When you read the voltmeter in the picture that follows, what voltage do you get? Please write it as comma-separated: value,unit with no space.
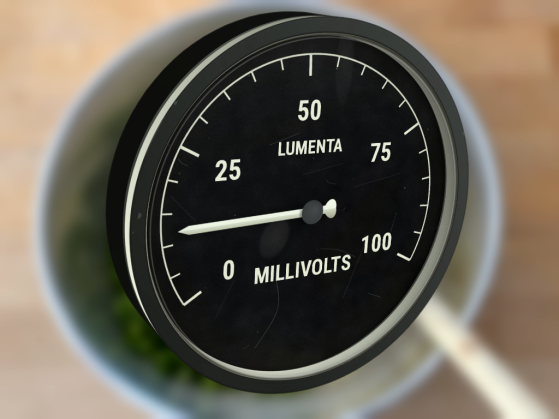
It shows 12.5,mV
